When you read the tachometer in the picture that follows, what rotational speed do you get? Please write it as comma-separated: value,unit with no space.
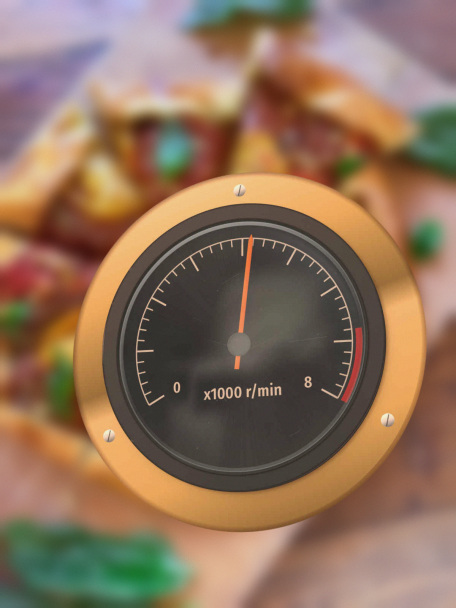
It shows 4200,rpm
